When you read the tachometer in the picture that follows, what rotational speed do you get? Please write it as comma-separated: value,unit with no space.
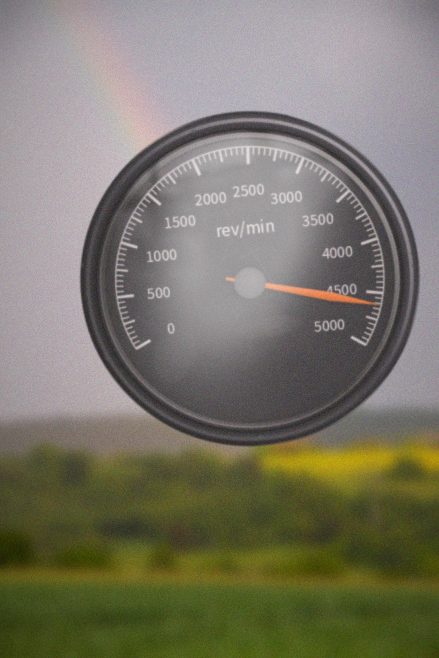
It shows 4600,rpm
